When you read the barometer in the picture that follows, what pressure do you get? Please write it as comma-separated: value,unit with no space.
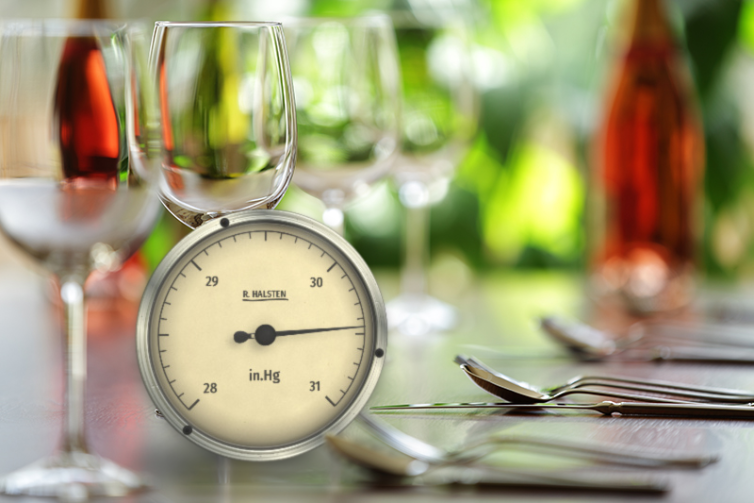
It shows 30.45,inHg
